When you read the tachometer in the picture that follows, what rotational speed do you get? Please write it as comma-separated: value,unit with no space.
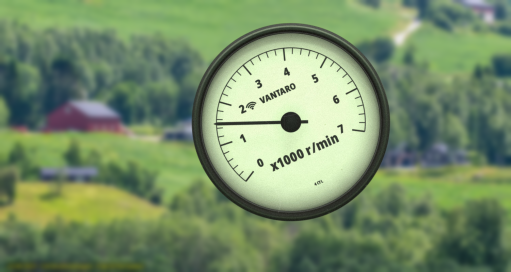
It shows 1500,rpm
